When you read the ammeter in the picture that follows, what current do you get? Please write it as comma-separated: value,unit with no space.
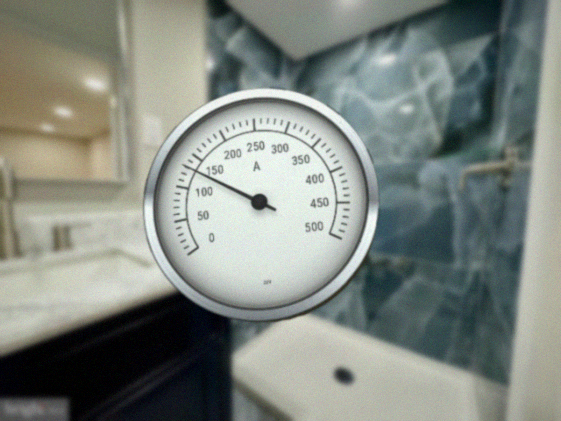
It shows 130,A
